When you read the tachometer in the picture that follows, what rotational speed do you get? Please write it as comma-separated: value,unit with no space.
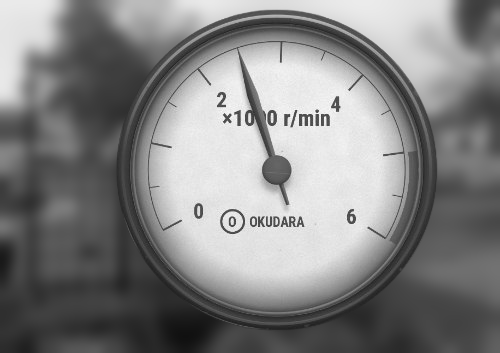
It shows 2500,rpm
